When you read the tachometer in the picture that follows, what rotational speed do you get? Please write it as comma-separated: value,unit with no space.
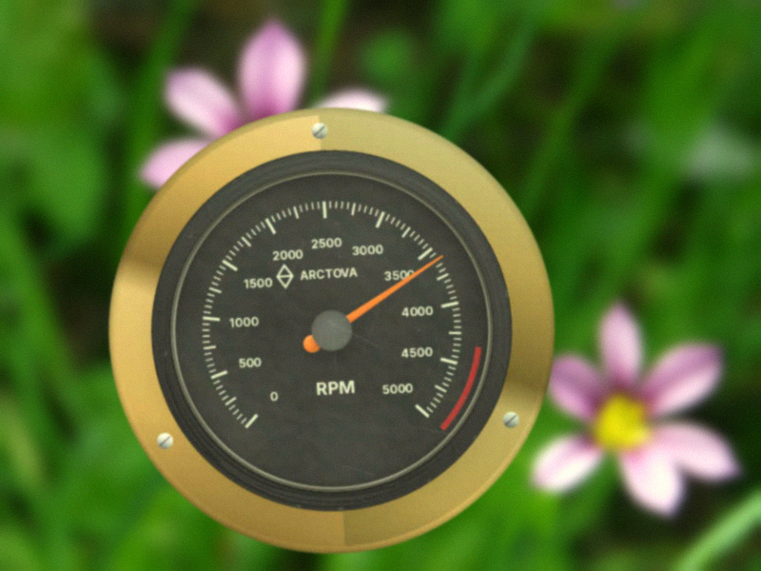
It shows 3600,rpm
